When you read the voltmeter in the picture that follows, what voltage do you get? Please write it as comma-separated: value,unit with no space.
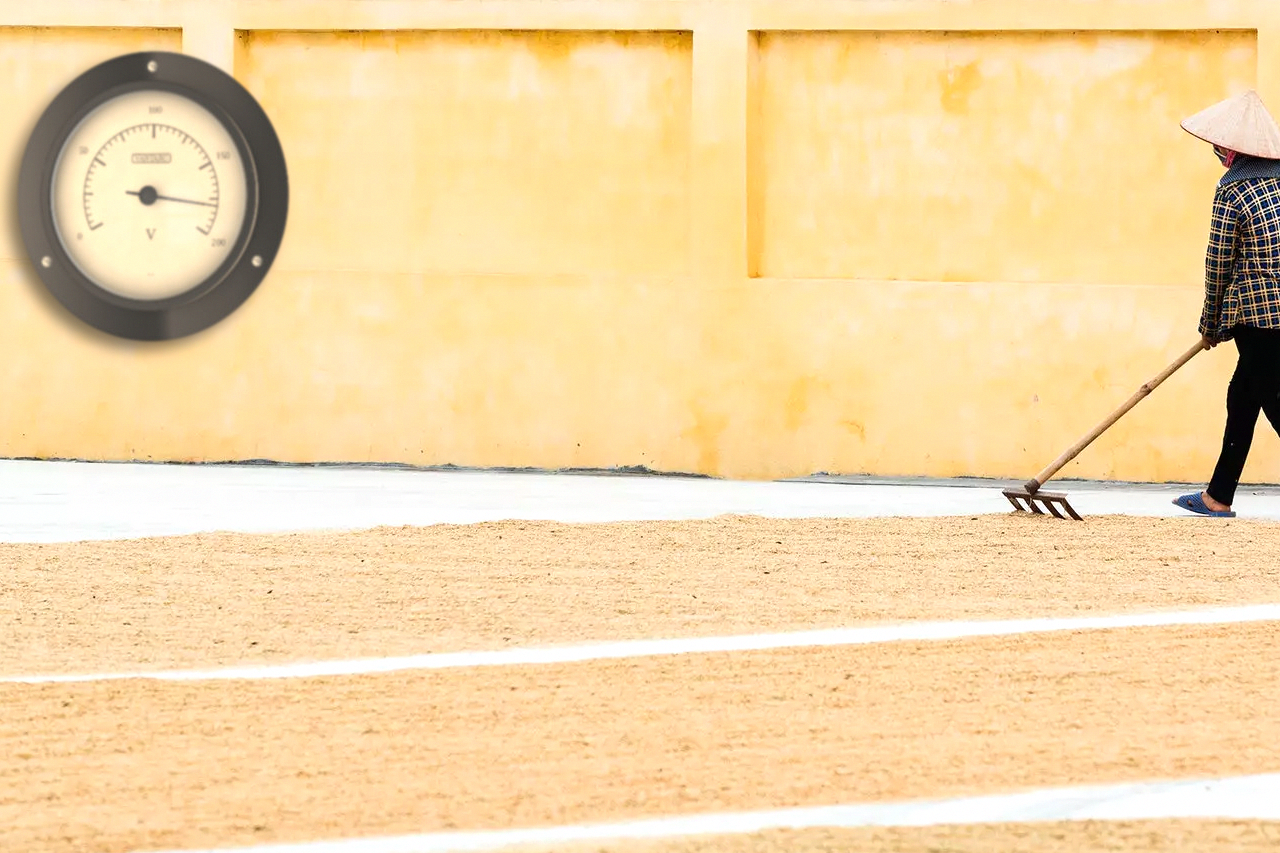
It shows 180,V
